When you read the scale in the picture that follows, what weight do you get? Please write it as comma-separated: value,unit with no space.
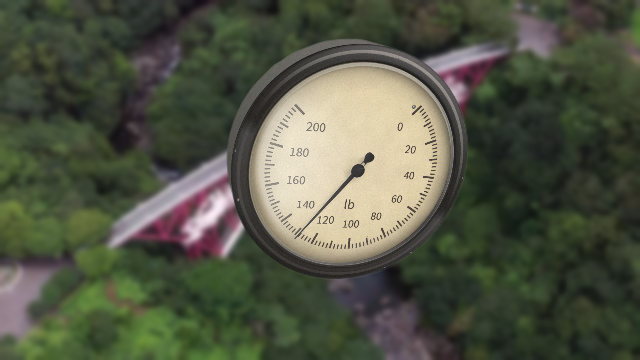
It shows 130,lb
